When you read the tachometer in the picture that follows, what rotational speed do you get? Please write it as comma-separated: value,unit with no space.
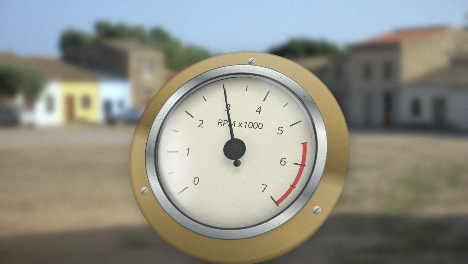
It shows 3000,rpm
